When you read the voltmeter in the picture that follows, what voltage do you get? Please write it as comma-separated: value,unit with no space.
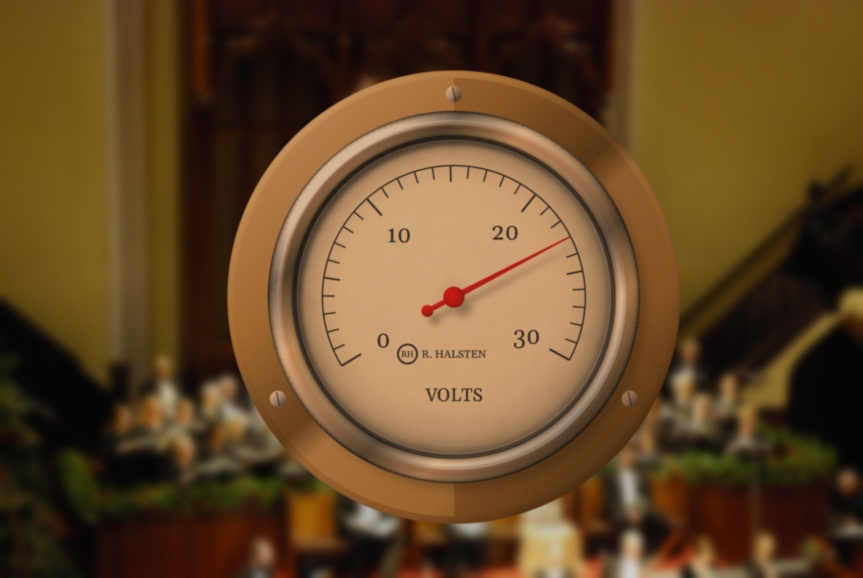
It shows 23,V
